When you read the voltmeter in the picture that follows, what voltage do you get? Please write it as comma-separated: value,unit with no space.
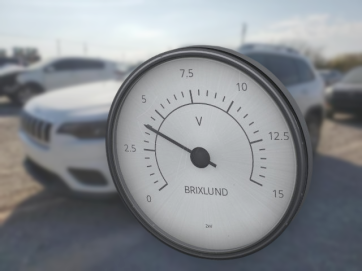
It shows 4,V
